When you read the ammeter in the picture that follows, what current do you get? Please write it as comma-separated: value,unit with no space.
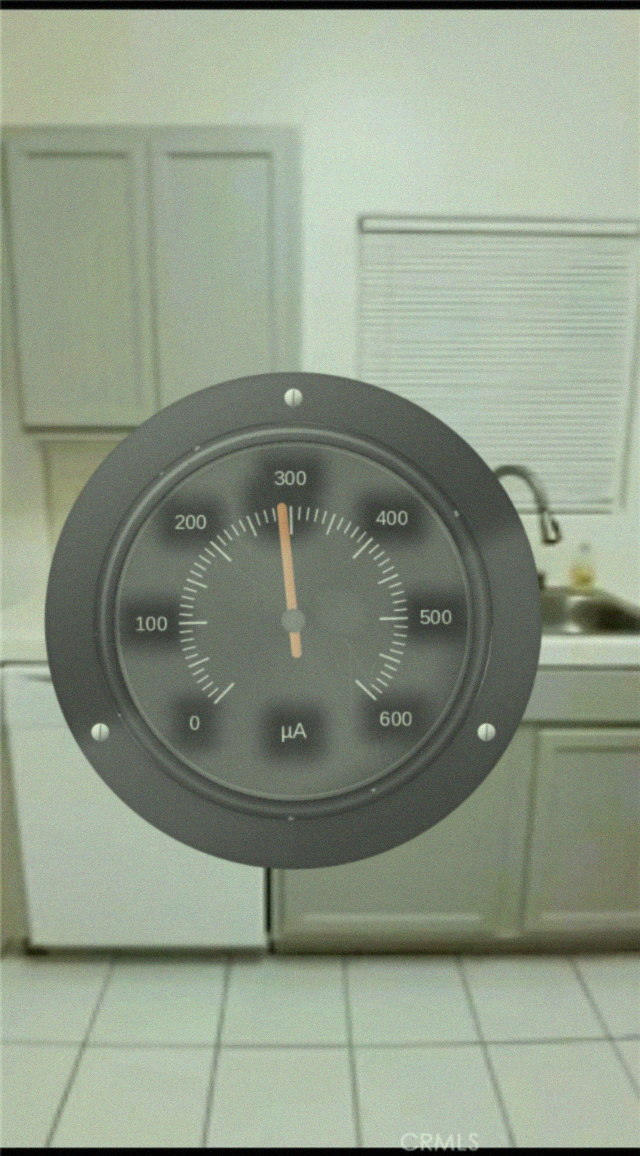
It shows 290,µA
